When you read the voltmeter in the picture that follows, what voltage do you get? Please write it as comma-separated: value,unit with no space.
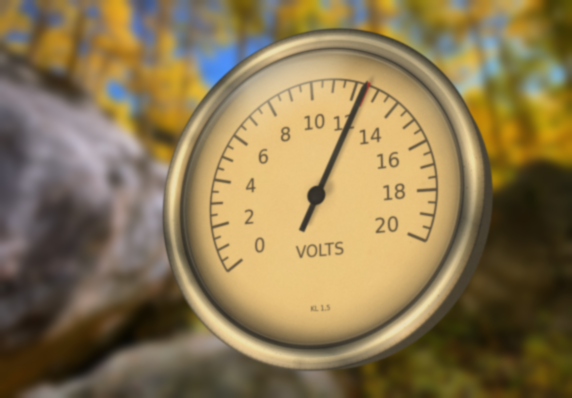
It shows 12.5,V
